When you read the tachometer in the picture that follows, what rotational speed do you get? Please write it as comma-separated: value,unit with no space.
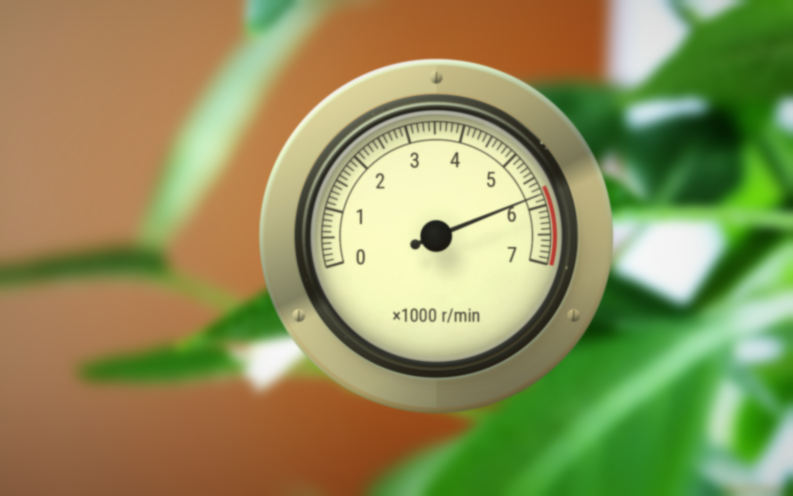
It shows 5800,rpm
